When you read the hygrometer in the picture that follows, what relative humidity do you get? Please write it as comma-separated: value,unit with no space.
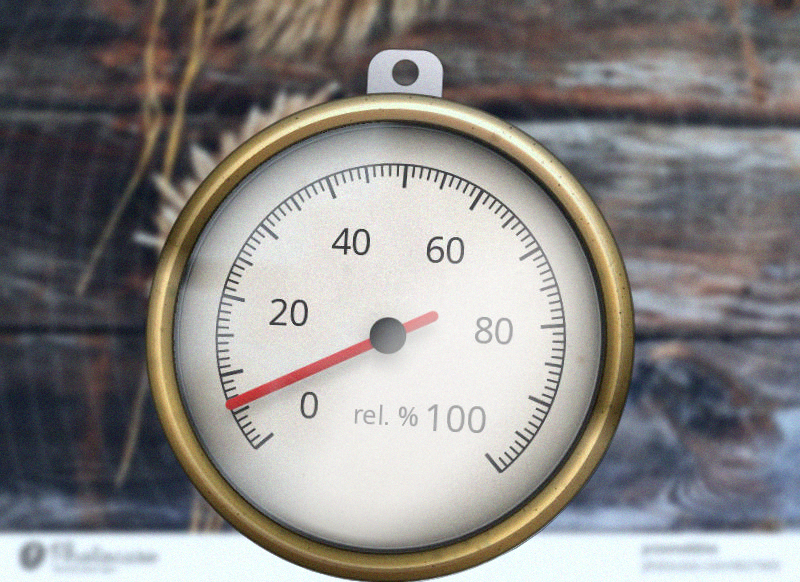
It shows 6,%
